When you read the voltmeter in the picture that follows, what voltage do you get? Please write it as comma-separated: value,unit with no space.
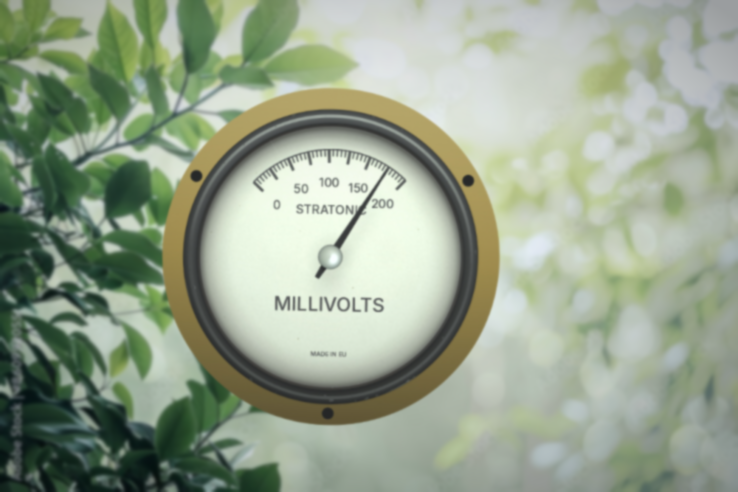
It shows 175,mV
